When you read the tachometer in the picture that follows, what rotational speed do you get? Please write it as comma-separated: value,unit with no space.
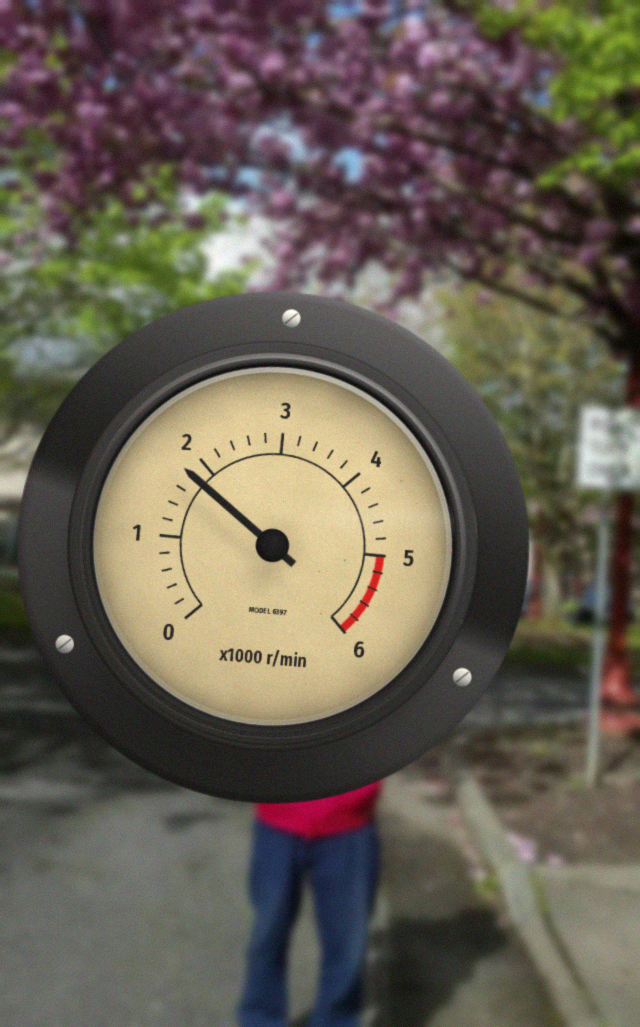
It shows 1800,rpm
